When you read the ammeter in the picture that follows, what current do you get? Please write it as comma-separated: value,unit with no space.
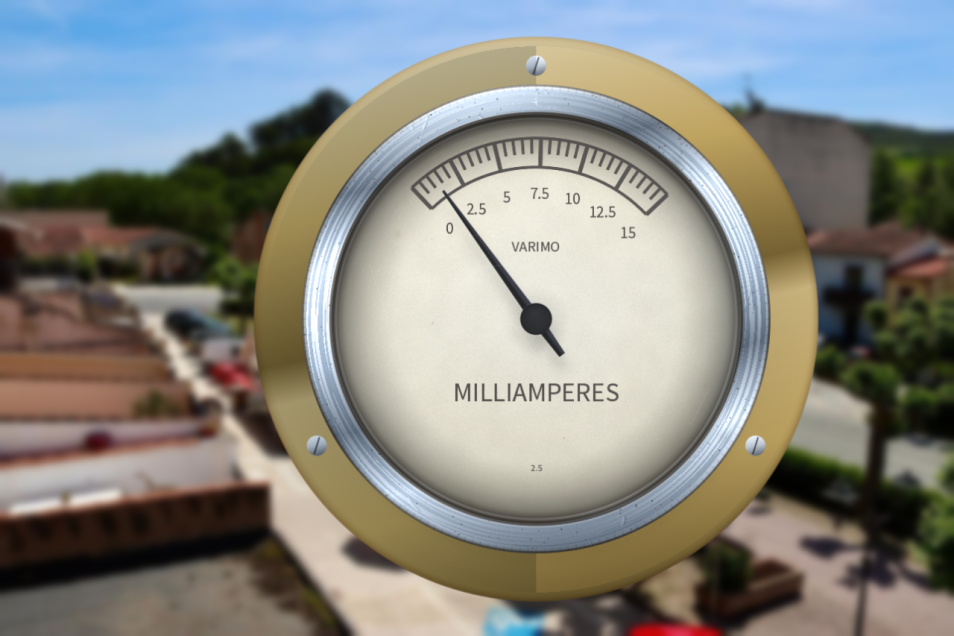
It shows 1.25,mA
